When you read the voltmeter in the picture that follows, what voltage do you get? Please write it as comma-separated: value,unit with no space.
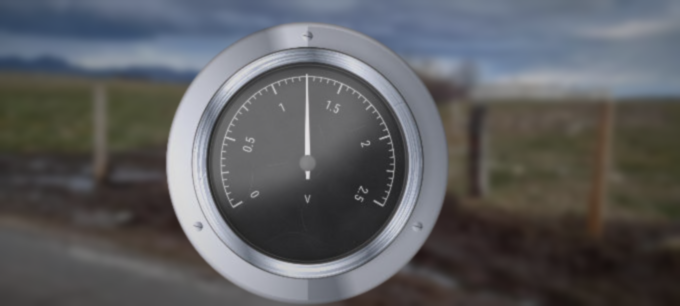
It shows 1.25,V
